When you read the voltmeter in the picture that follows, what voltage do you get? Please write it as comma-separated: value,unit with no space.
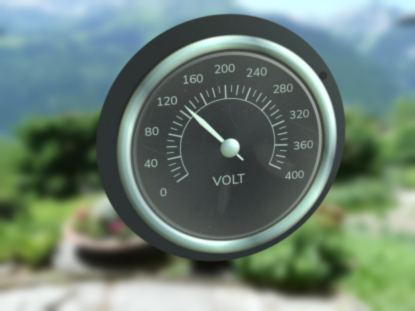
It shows 130,V
